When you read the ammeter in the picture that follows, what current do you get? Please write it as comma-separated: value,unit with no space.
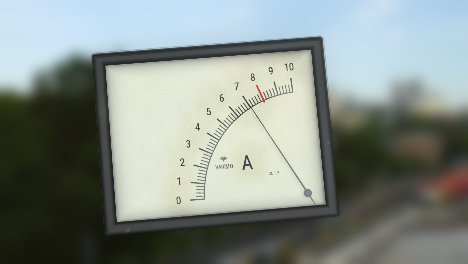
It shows 7,A
